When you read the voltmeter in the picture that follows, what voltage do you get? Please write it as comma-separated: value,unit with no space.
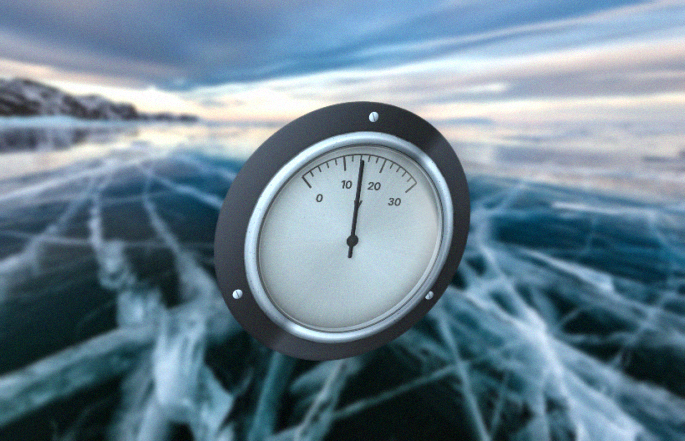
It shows 14,V
